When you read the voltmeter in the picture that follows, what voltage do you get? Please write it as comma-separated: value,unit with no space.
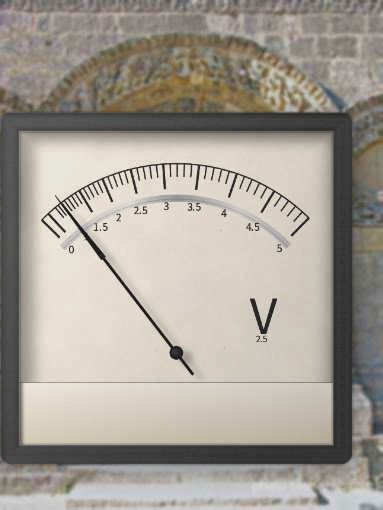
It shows 1,V
